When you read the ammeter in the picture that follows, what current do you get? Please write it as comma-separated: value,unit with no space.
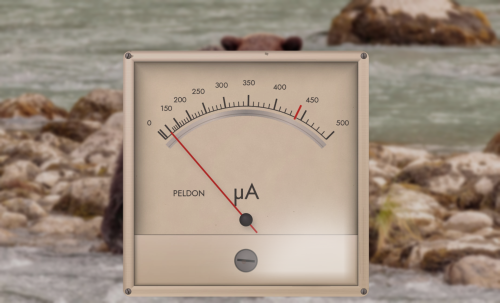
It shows 100,µA
